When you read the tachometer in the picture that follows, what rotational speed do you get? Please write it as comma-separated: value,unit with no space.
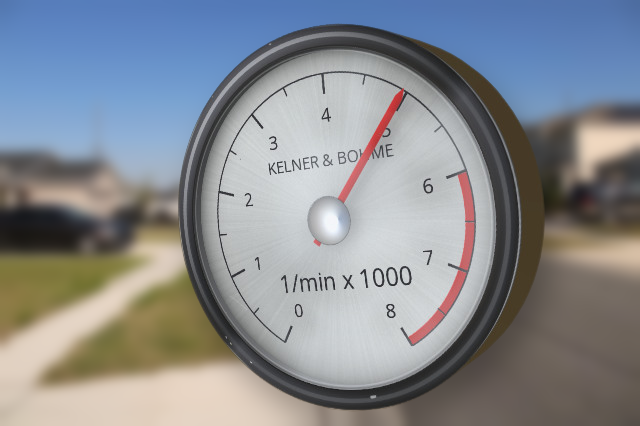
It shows 5000,rpm
